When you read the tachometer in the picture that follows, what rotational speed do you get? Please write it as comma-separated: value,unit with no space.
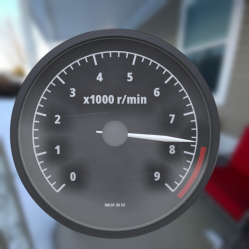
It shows 7700,rpm
